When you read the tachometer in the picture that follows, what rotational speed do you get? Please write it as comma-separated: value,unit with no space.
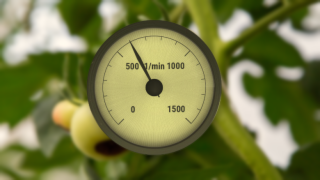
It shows 600,rpm
